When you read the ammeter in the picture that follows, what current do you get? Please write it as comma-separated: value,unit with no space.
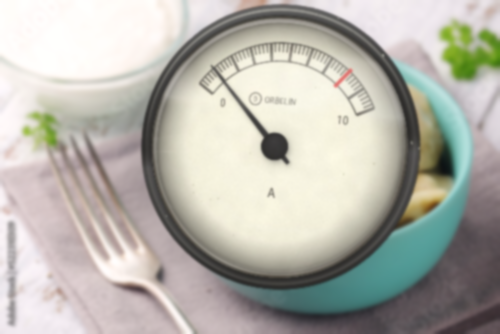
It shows 1,A
